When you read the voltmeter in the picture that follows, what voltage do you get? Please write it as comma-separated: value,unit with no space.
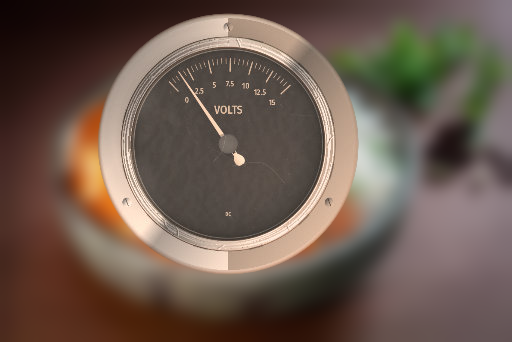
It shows 1.5,V
